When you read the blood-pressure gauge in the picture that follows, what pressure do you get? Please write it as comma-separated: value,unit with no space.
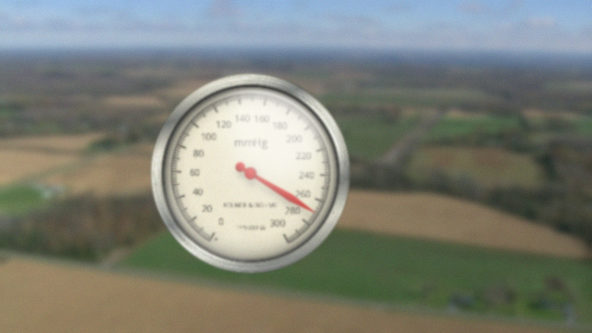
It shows 270,mmHg
